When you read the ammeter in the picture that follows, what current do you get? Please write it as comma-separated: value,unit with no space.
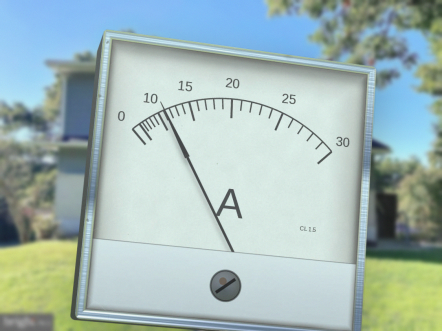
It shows 11,A
